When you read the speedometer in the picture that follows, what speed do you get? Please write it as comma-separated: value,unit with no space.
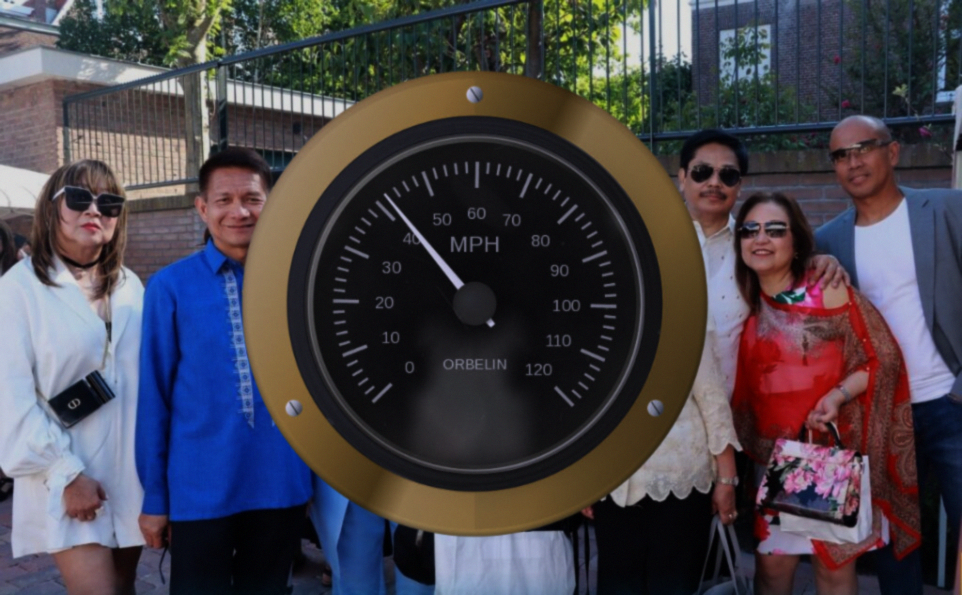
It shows 42,mph
